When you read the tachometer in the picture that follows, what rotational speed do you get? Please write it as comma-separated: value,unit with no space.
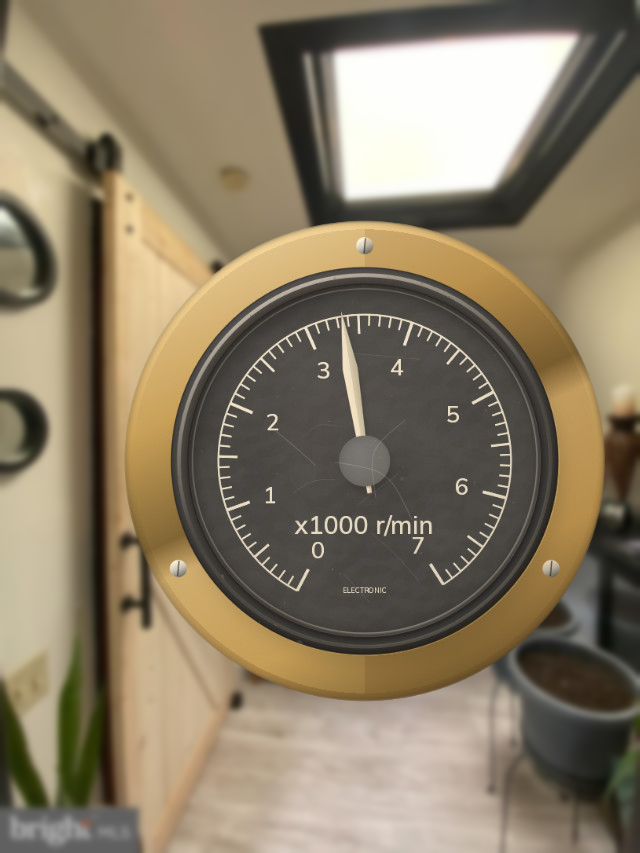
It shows 3350,rpm
